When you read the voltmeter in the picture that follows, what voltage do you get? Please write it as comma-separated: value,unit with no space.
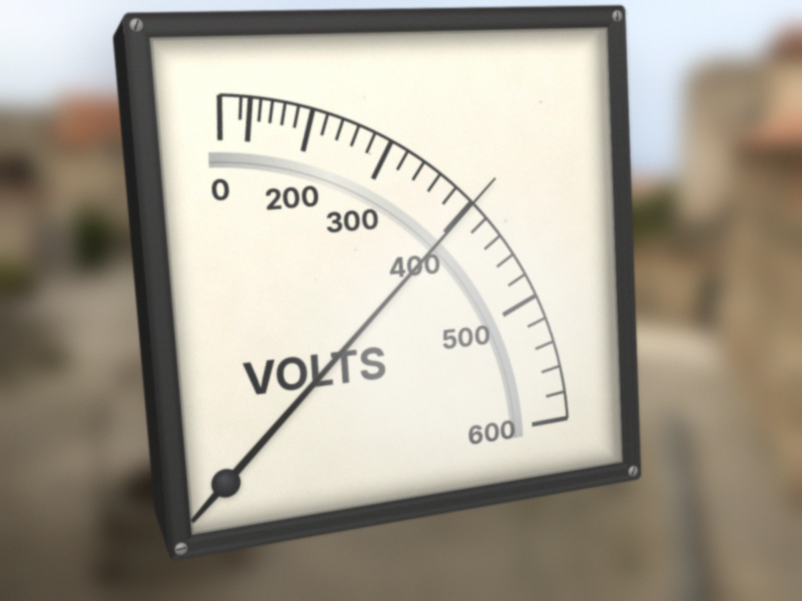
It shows 400,V
